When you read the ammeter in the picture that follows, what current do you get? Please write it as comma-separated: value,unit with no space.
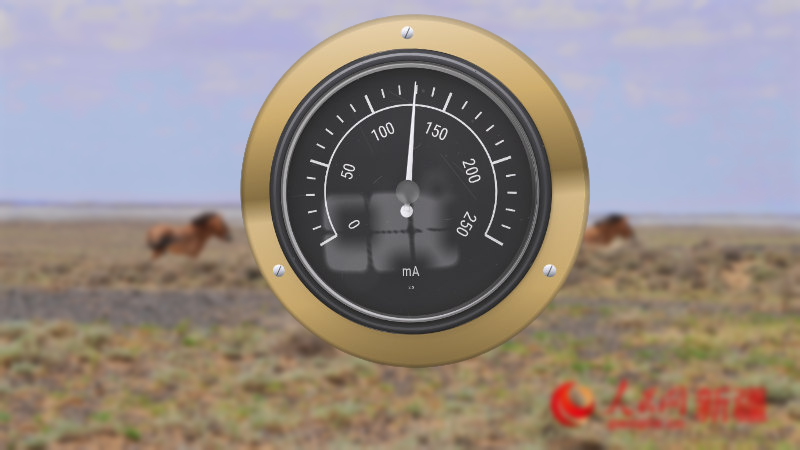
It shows 130,mA
